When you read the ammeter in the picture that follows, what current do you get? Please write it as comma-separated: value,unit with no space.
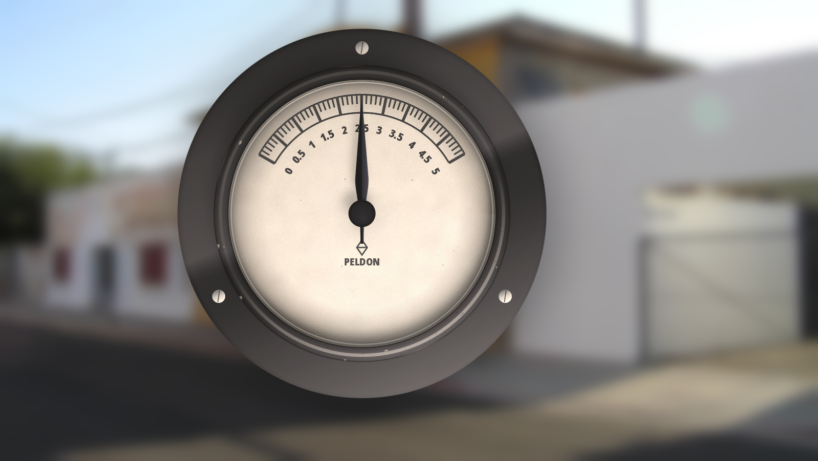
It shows 2.5,A
